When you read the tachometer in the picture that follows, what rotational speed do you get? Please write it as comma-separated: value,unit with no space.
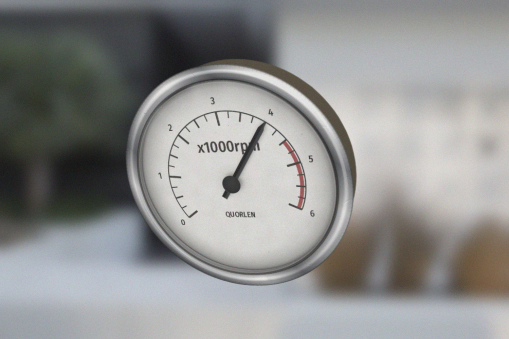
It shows 4000,rpm
